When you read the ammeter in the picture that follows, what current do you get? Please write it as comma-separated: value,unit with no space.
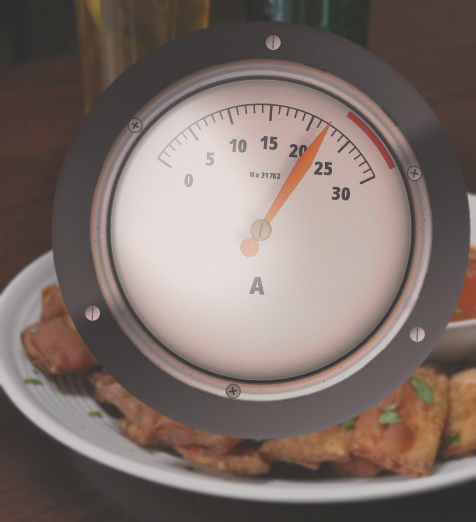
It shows 22,A
